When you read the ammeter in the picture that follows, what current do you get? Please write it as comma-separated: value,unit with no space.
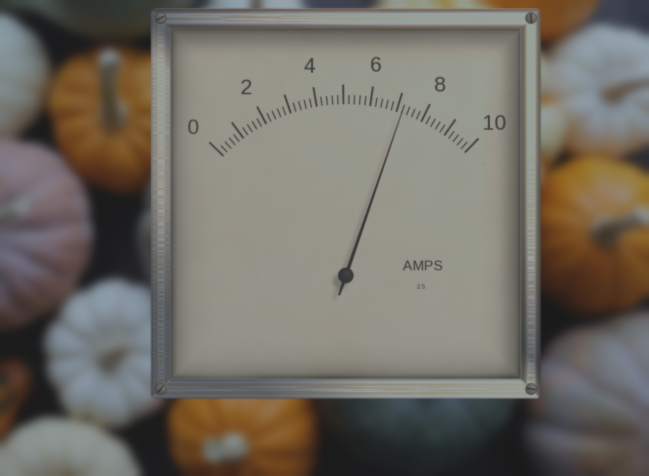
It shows 7.2,A
